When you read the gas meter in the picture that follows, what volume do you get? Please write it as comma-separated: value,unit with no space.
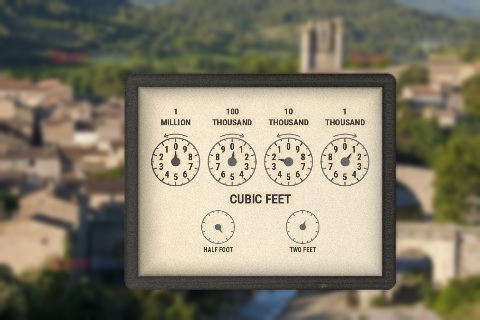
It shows 2100,ft³
